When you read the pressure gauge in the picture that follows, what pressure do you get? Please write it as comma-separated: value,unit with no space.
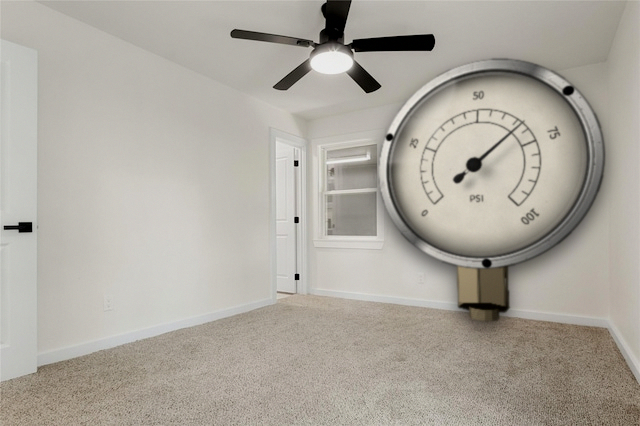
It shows 67.5,psi
